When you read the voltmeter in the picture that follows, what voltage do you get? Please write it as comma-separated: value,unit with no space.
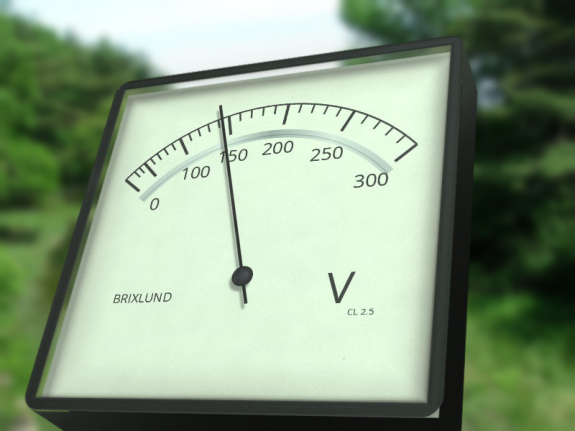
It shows 145,V
